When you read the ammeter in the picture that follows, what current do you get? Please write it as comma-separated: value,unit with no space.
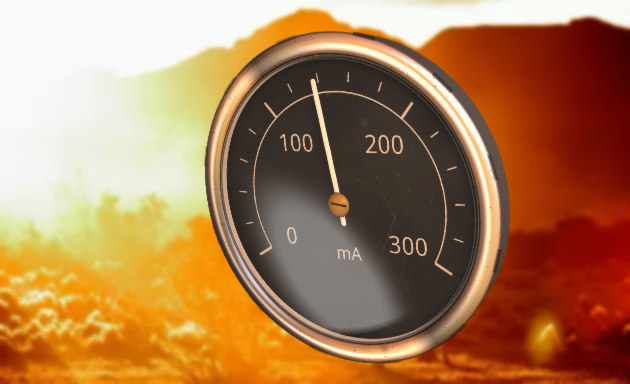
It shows 140,mA
